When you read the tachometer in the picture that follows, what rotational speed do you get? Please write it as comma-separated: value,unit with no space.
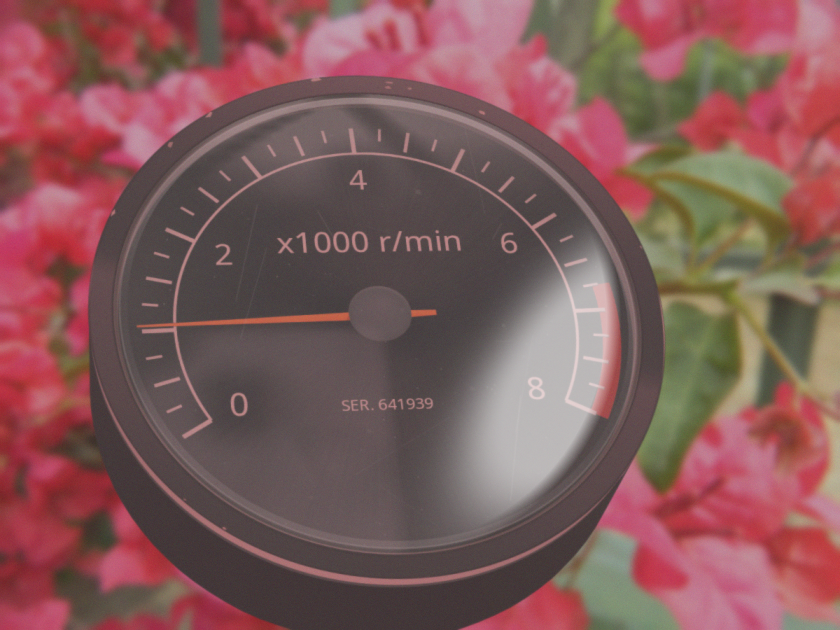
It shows 1000,rpm
